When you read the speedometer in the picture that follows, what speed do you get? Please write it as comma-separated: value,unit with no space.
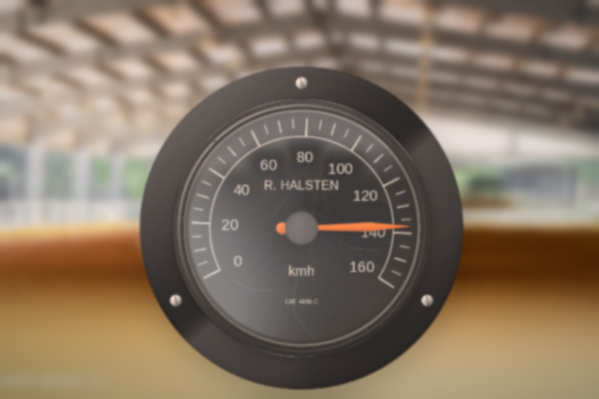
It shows 137.5,km/h
